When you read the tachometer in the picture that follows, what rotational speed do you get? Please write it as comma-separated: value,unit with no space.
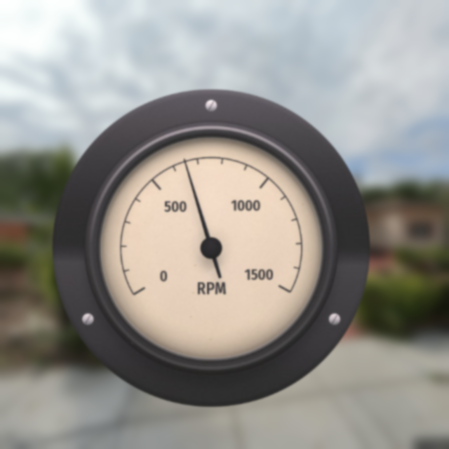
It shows 650,rpm
